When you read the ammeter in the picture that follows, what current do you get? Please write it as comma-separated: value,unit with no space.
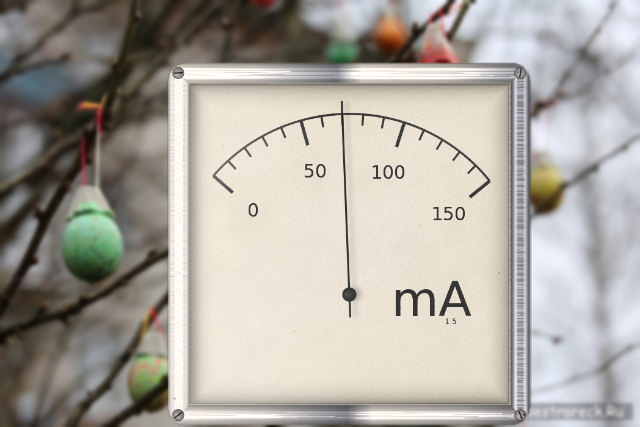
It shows 70,mA
